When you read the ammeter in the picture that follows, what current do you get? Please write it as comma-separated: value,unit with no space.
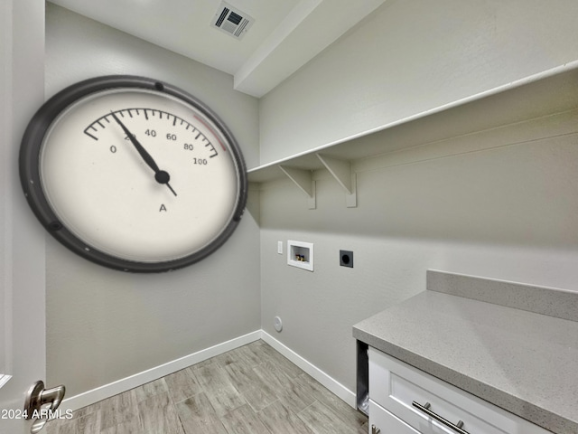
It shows 20,A
